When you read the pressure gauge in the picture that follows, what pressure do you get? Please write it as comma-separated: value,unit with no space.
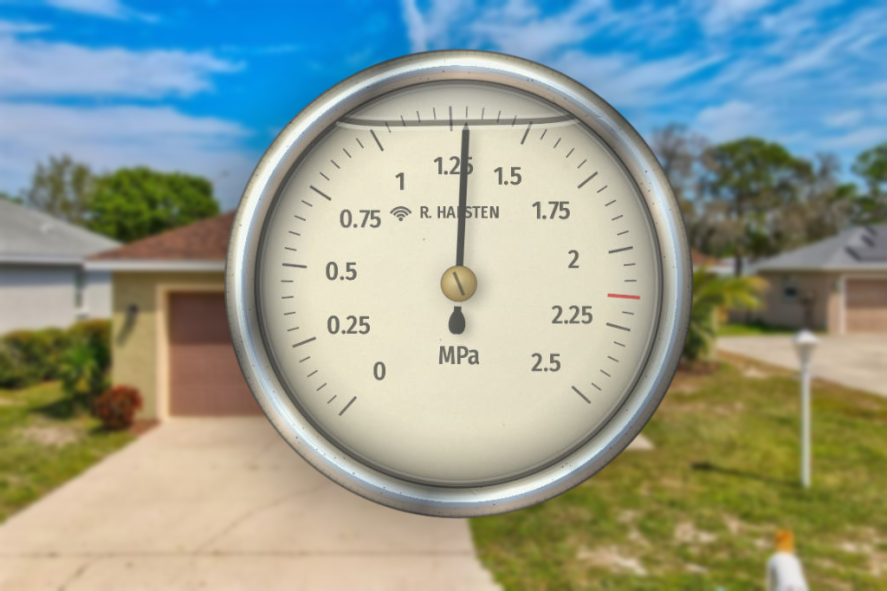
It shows 1.3,MPa
